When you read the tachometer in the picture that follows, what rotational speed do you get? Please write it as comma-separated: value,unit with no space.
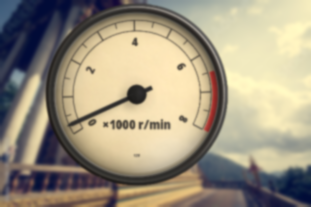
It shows 250,rpm
